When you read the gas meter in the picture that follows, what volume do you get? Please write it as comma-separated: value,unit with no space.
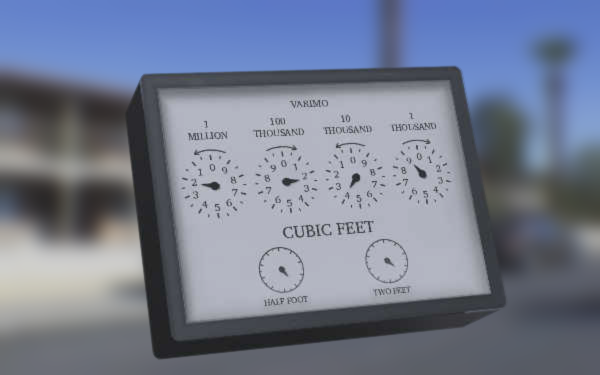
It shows 223900,ft³
